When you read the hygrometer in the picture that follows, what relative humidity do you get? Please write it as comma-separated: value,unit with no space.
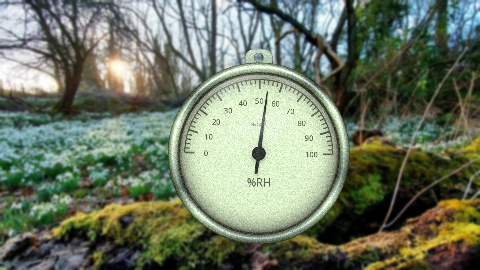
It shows 54,%
